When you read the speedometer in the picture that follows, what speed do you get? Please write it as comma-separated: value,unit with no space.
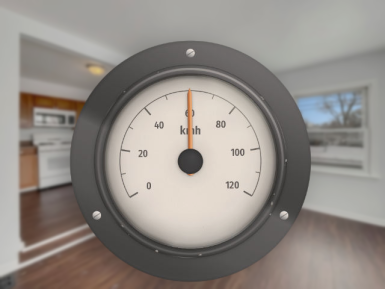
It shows 60,km/h
